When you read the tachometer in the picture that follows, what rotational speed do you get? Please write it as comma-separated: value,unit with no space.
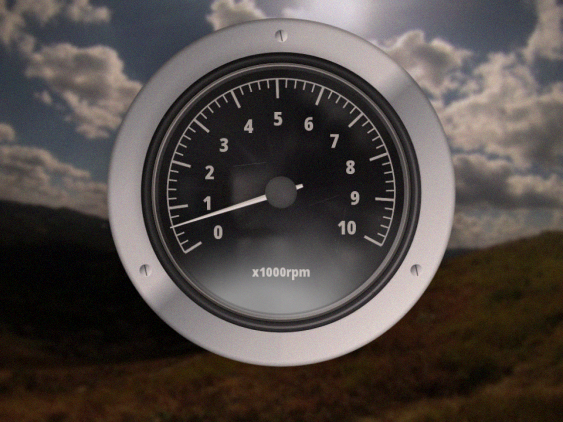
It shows 600,rpm
